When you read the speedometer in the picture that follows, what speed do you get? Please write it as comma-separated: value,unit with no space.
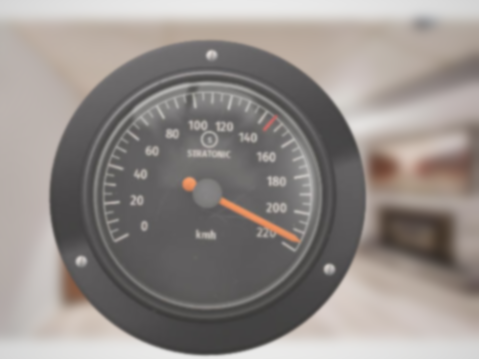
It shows 215,km/h
